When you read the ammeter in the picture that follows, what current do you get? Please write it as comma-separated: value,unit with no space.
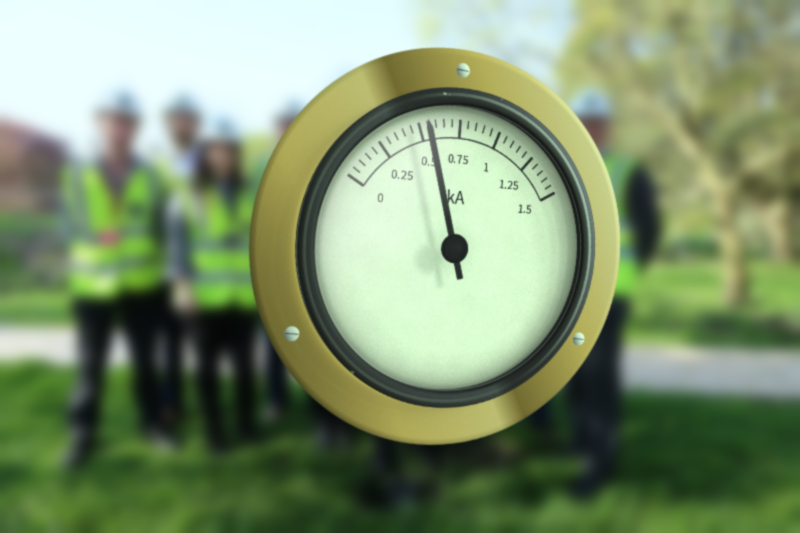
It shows 0.55,kA
